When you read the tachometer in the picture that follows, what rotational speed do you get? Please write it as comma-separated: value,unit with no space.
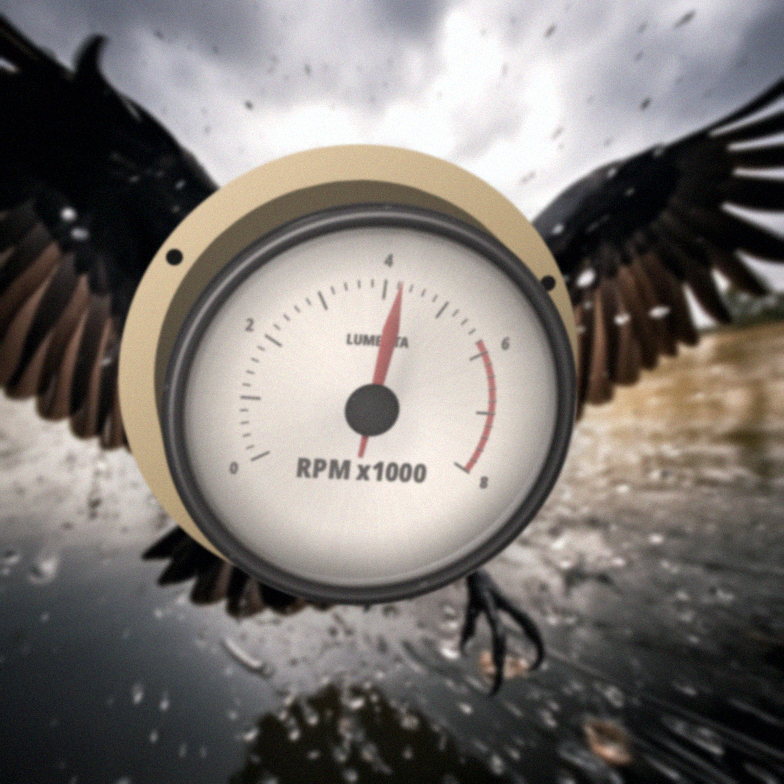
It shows 4200,rpm
